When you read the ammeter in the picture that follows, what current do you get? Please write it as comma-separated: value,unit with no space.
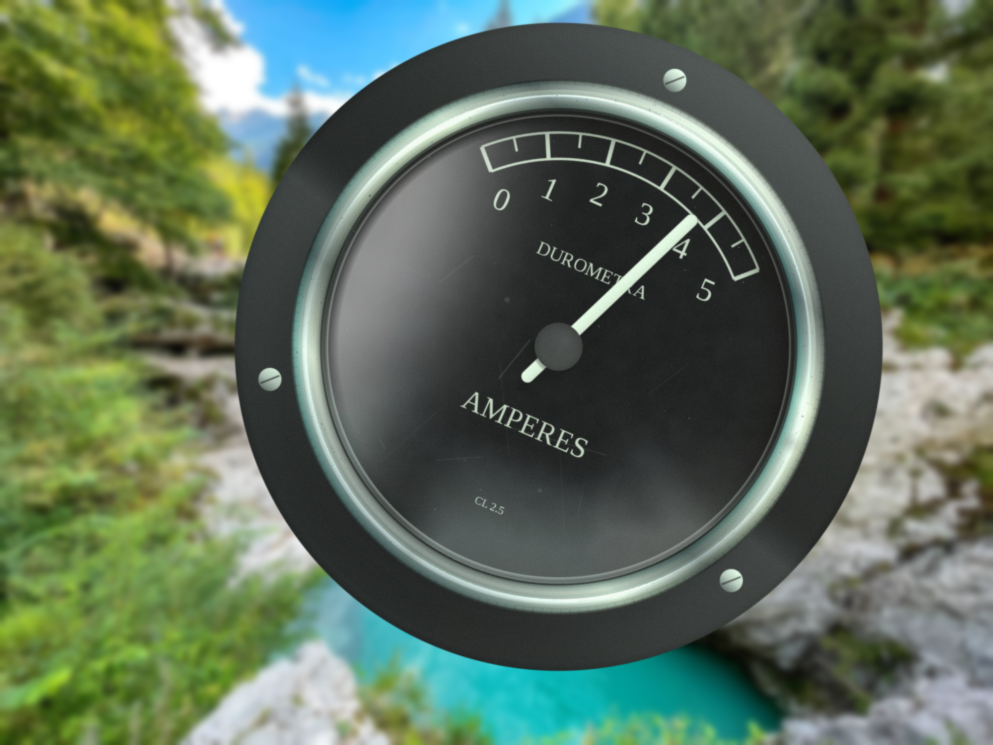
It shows 3.75,A
